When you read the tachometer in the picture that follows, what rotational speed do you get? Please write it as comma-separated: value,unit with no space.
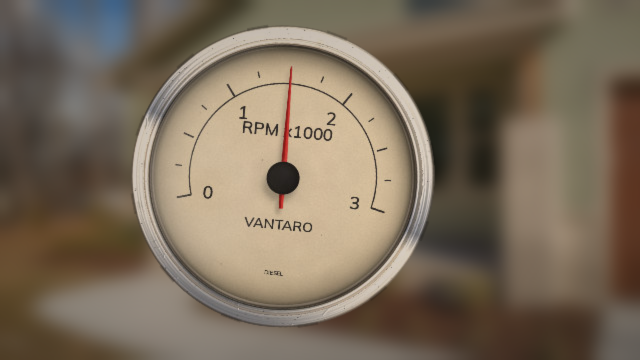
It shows 1500,rpm
